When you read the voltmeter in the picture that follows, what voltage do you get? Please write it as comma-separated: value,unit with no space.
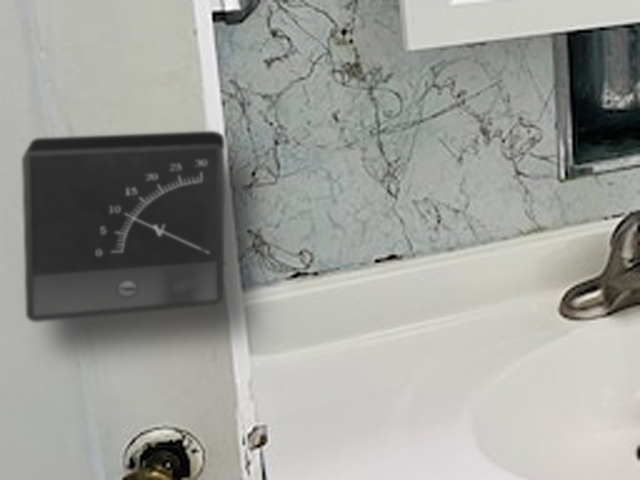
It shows 10,V
